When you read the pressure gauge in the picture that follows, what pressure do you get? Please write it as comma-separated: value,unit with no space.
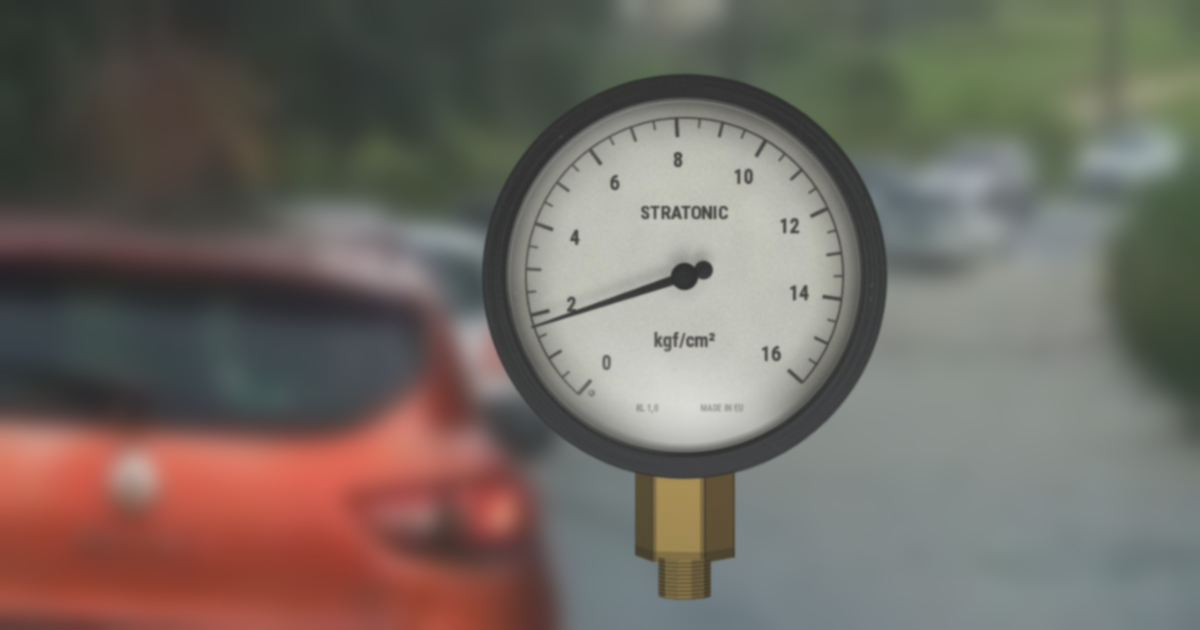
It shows 1.75,kg/cm²
